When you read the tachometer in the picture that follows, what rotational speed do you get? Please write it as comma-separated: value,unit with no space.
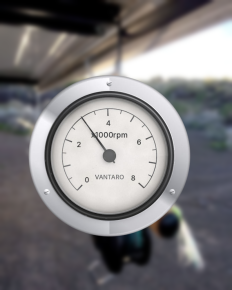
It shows 3000,rpm
